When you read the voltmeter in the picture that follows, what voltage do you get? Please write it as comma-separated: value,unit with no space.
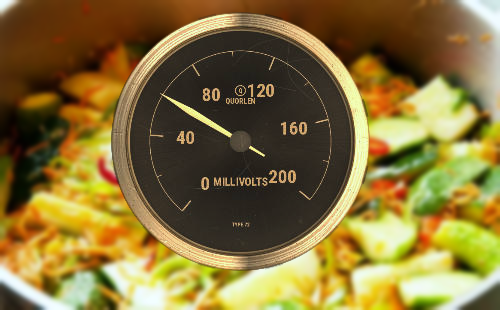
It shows 60,mV
